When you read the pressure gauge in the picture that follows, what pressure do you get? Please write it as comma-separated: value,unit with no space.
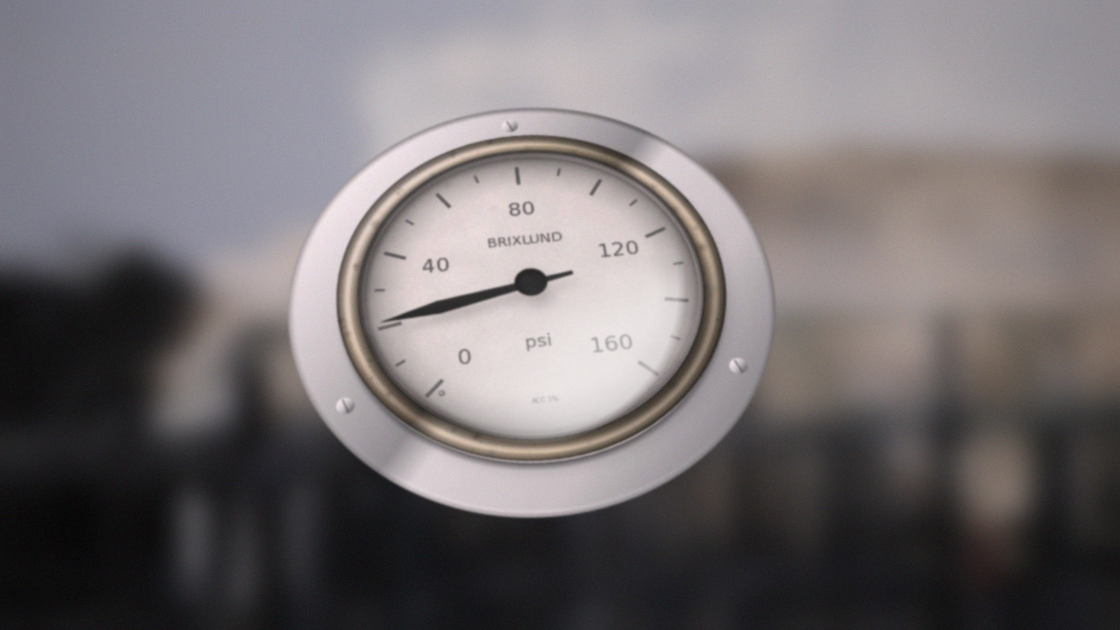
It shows 20,psi
